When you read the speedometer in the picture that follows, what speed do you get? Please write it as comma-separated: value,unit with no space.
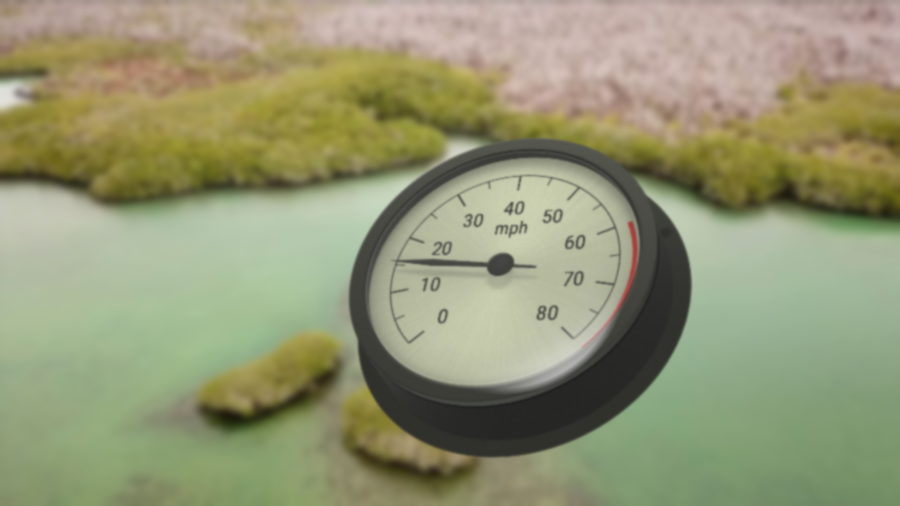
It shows 15,mph
